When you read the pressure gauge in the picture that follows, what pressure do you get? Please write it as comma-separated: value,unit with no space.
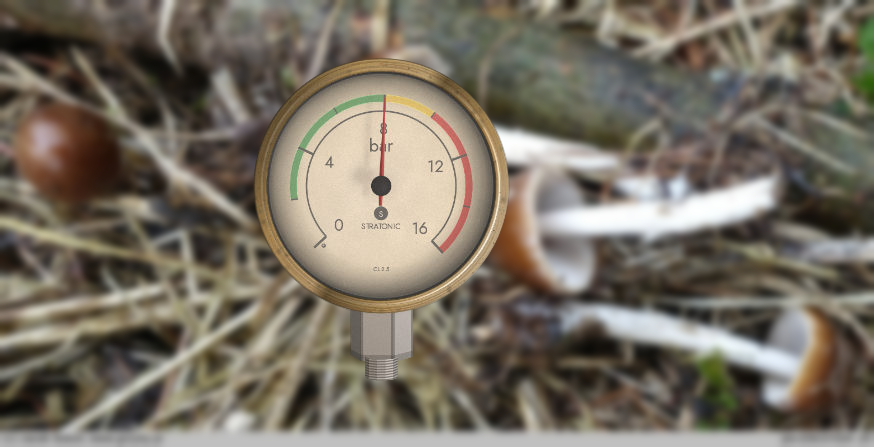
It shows 8,bar
